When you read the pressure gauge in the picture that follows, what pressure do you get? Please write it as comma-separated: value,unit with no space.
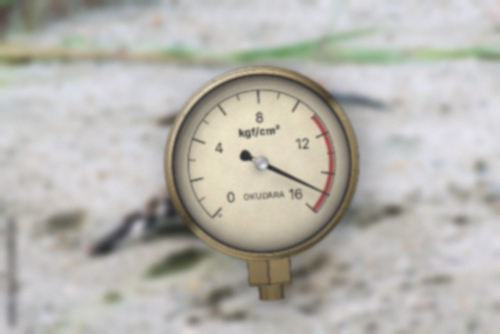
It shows 15,kg/cm²
